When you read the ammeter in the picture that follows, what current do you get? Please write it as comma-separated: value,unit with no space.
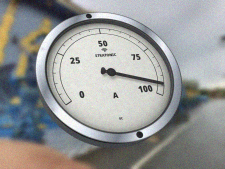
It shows 95,A
